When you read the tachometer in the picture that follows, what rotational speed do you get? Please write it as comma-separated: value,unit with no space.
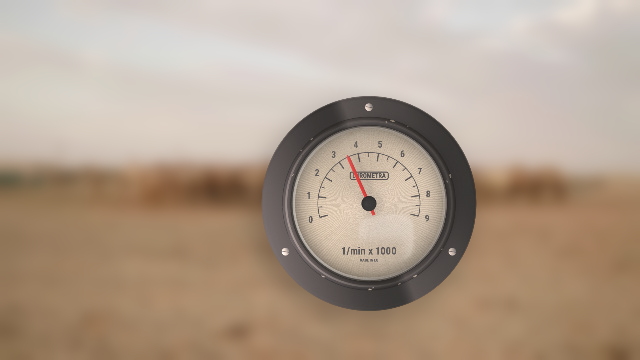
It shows 3500,rpm
